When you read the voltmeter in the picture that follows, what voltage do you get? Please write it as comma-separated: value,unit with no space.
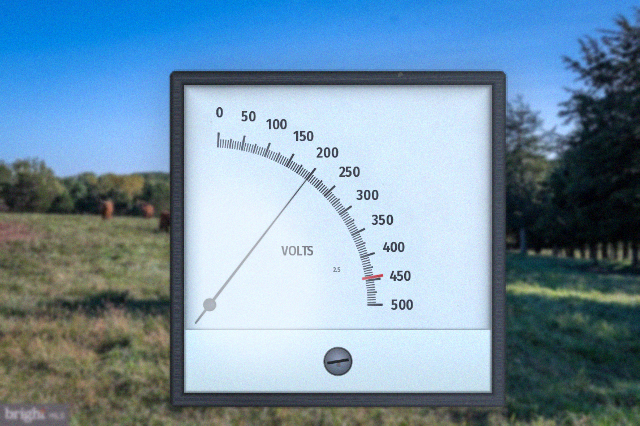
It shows 200,V
